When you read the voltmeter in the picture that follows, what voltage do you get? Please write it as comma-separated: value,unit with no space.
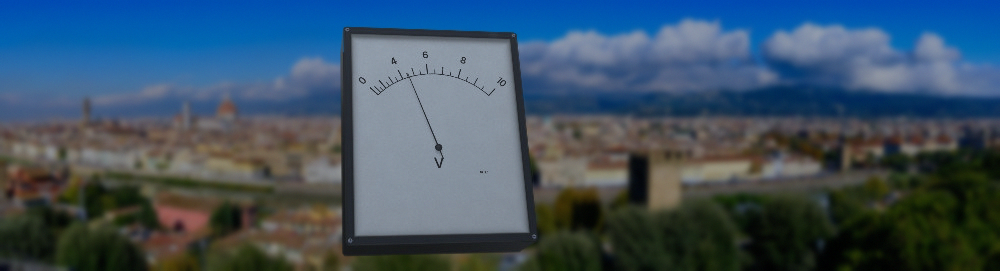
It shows 4.5,V
